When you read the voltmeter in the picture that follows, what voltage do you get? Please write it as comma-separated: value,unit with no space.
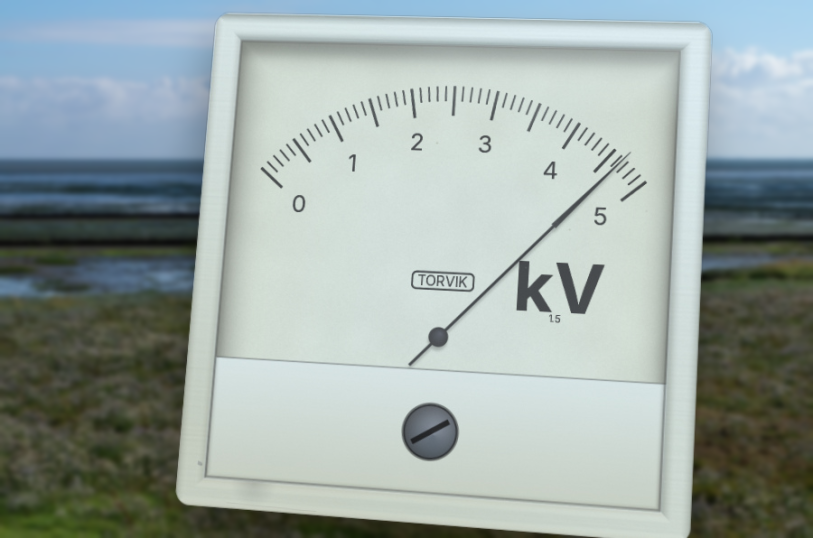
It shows 4.65,kV
